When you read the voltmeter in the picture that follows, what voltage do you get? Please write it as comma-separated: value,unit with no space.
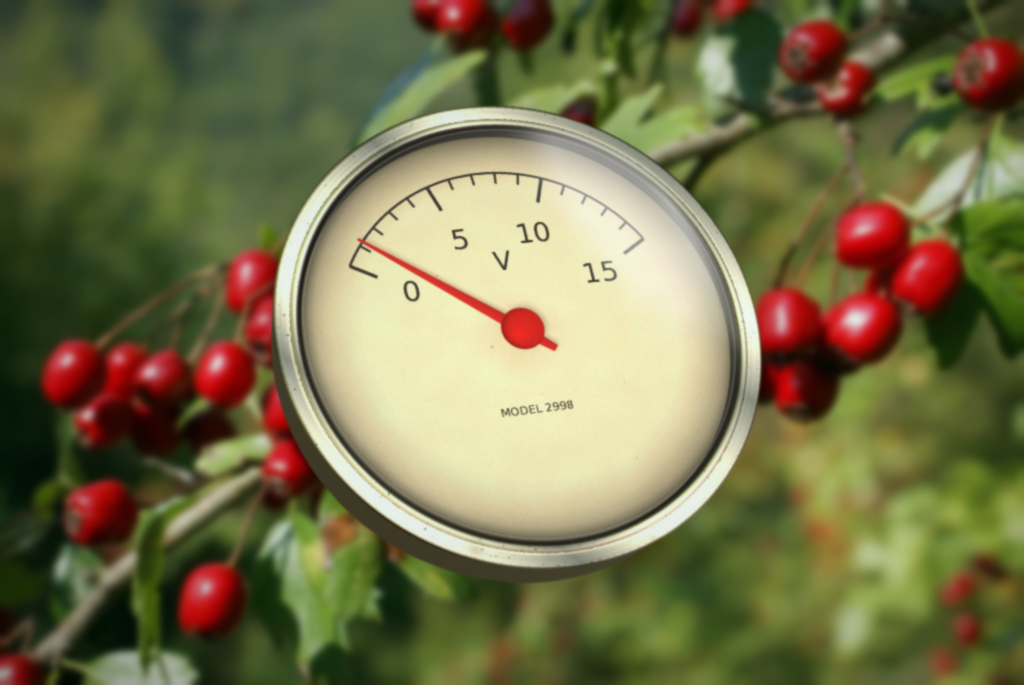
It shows 1,V
